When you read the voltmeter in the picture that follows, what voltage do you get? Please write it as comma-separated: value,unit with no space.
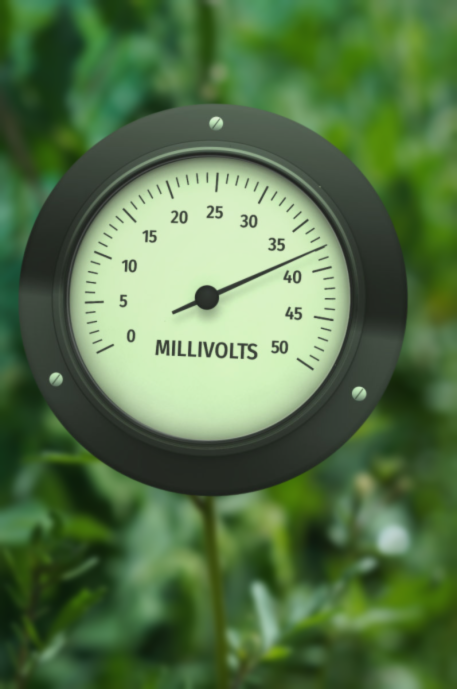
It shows 38,mV
